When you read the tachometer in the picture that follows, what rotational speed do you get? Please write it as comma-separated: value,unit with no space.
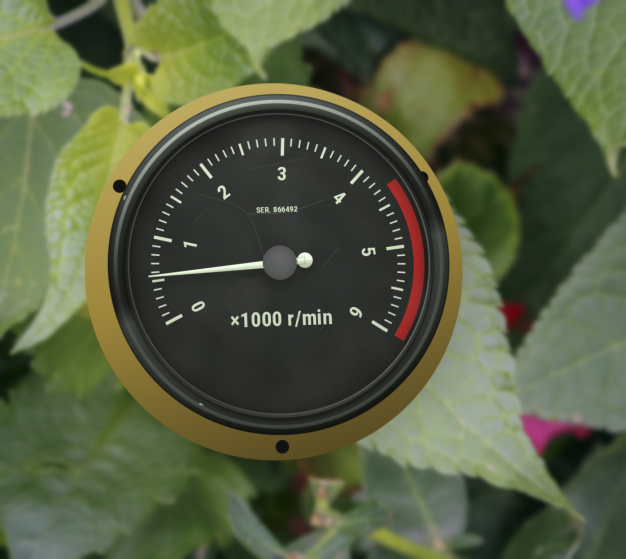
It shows 550,rpm
